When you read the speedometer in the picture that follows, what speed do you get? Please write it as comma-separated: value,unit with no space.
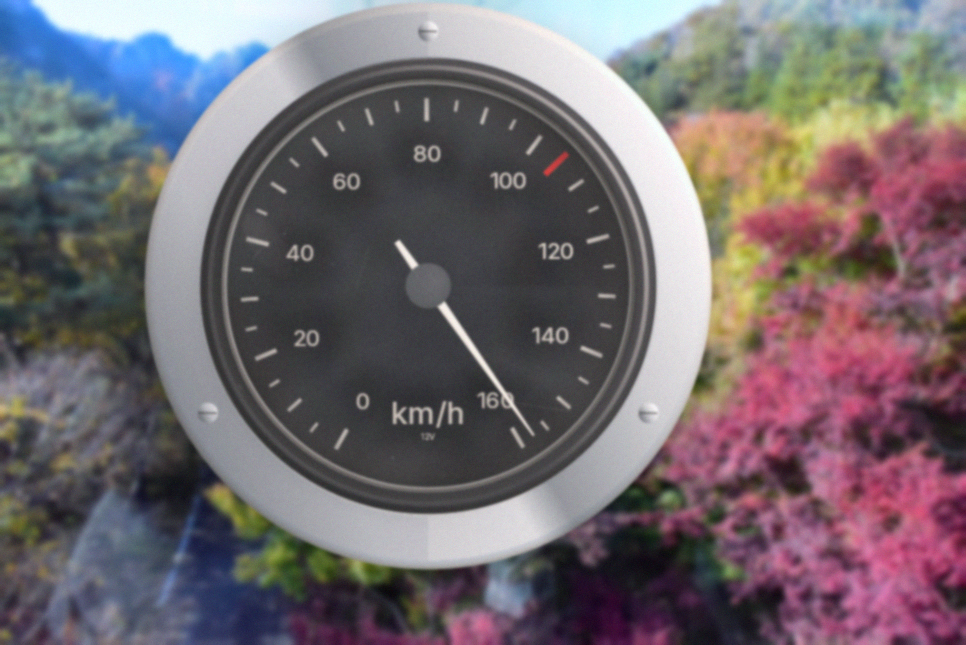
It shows 157.5,km/h
